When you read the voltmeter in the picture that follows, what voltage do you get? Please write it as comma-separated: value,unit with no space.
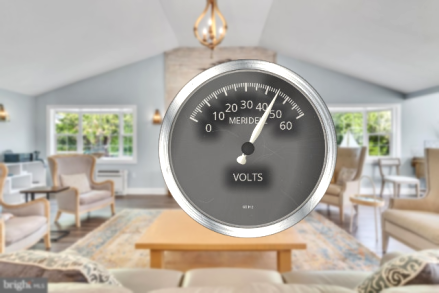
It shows 45,V
